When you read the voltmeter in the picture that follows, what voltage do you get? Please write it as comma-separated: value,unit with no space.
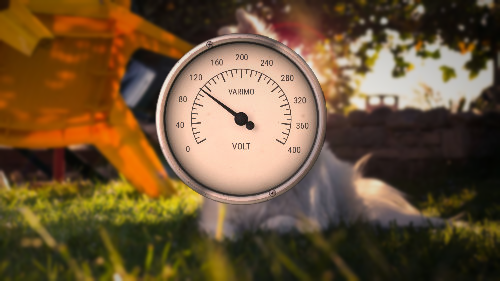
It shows 110,V
